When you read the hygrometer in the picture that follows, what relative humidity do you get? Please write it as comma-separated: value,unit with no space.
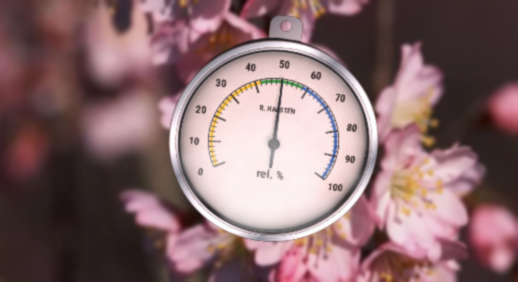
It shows 50,%
